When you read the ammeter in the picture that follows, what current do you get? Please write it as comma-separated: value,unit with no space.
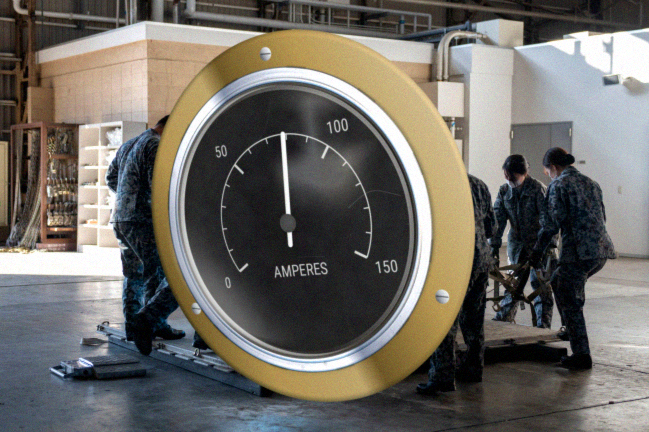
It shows 80,A
